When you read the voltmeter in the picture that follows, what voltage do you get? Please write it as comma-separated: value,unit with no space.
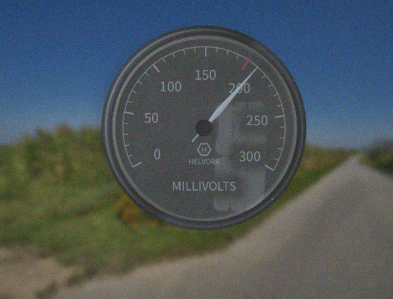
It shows 200,mV
